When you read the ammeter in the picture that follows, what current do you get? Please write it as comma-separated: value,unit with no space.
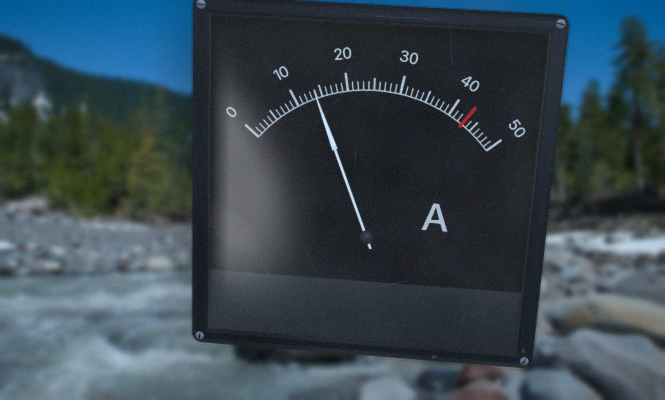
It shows 14,A
